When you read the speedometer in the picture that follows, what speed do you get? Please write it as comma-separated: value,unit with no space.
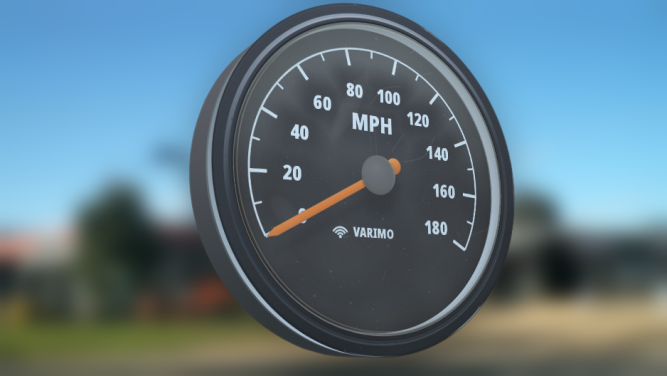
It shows 0,mph
